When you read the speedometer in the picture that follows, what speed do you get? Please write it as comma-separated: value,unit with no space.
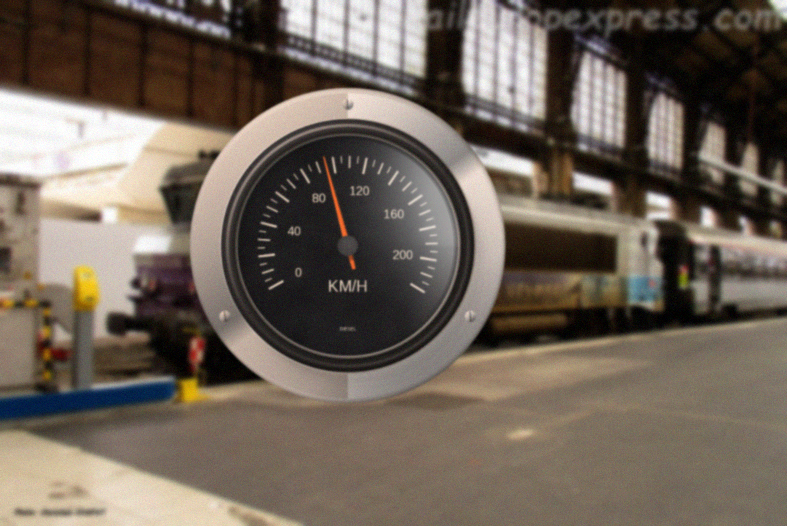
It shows 95,km/h
